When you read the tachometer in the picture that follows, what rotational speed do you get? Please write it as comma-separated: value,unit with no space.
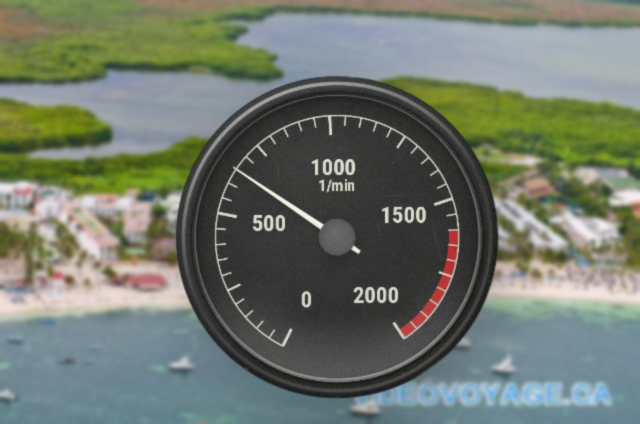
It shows 650,rpm
